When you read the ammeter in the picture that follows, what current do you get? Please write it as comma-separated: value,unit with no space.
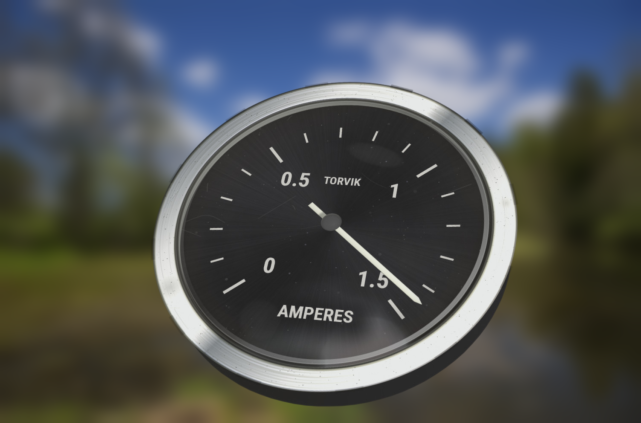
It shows 1.45,A
